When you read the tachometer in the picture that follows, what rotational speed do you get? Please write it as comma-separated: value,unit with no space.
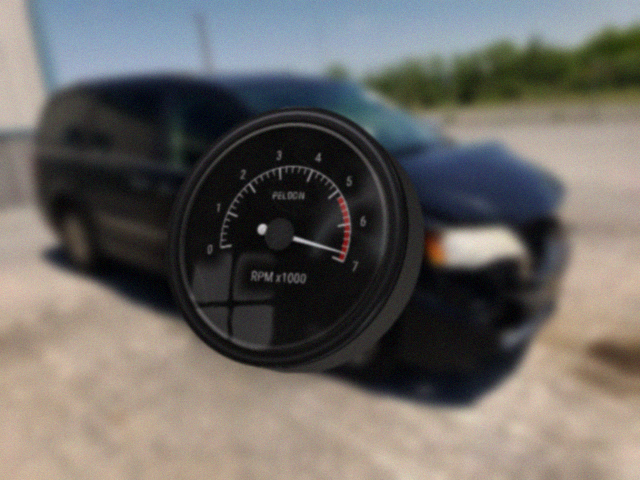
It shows 6800,rpm
